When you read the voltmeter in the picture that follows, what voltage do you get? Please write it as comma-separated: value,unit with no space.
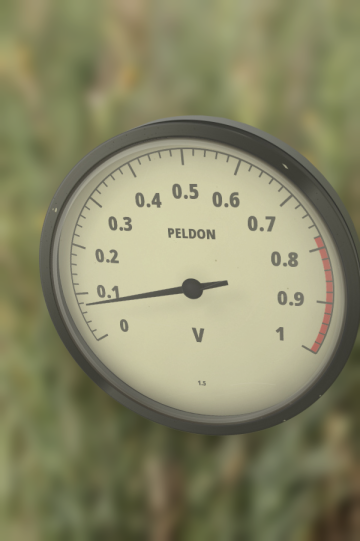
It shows 0.08,V
